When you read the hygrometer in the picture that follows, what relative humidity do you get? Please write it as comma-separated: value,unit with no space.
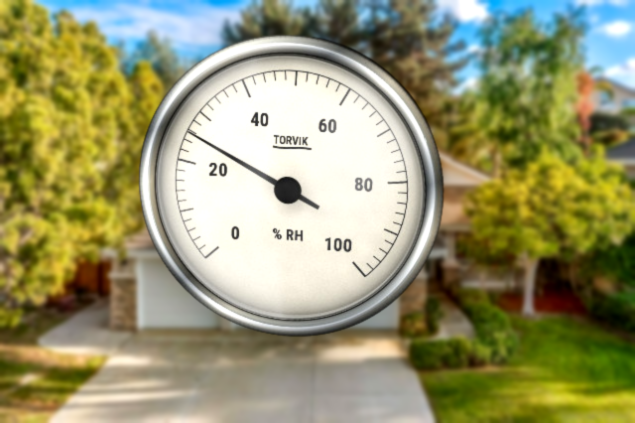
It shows 26,%
